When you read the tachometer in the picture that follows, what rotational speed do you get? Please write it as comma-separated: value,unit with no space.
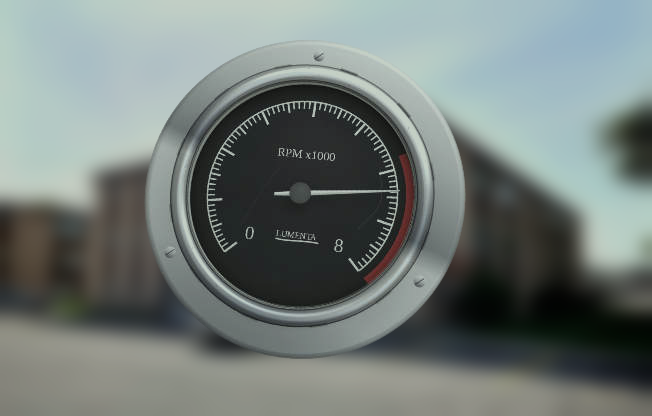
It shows 6400,rpm
